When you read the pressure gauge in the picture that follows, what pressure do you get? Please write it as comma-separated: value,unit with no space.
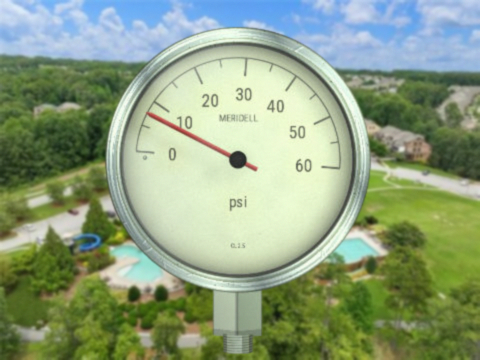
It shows 7.5,psi
